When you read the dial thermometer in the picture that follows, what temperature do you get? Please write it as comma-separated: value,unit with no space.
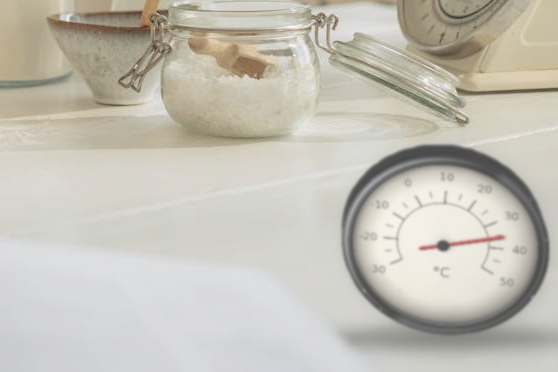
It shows 35,°C
